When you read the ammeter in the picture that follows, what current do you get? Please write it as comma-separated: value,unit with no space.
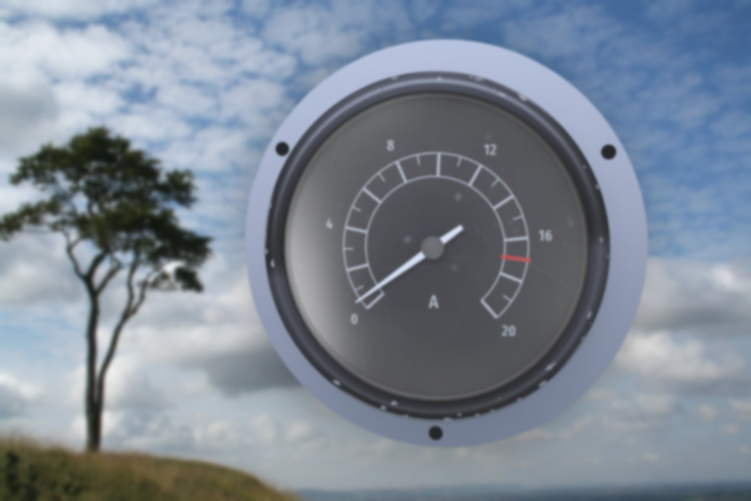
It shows 0.5,A
